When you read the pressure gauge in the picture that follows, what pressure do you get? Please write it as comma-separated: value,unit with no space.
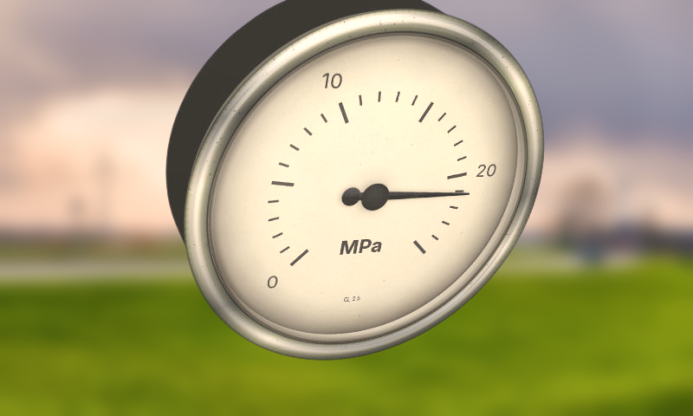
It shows 21,MPa
